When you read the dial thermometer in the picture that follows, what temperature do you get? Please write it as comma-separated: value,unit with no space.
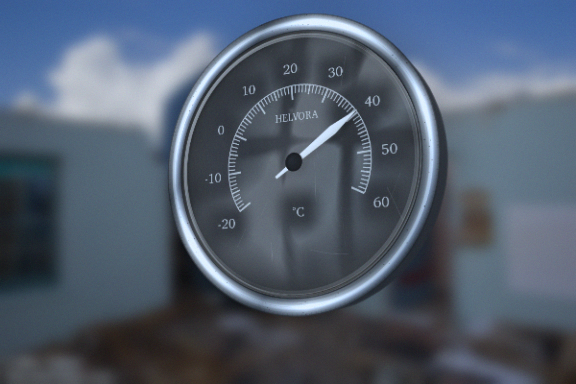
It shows 40,°C
